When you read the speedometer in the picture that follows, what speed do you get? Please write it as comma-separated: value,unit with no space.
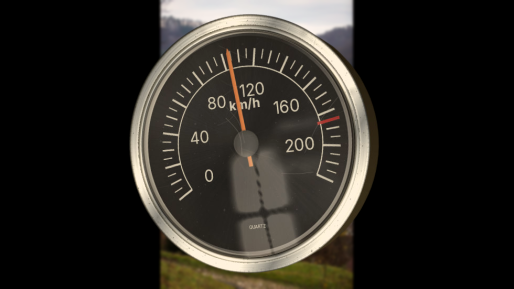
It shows 105,km/h
